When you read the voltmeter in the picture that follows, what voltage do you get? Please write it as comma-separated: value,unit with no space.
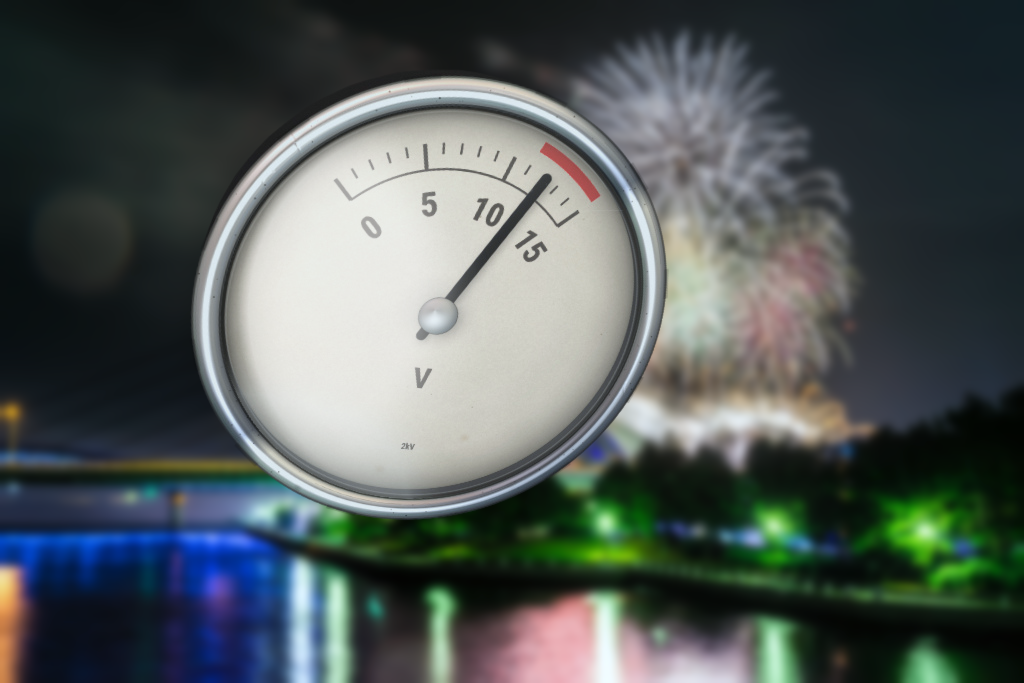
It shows 12,V
